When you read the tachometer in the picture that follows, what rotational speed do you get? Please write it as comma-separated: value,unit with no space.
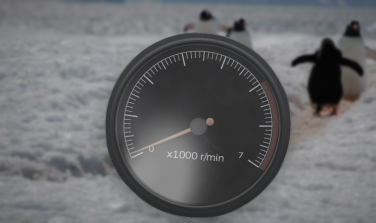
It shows 100,rpm
